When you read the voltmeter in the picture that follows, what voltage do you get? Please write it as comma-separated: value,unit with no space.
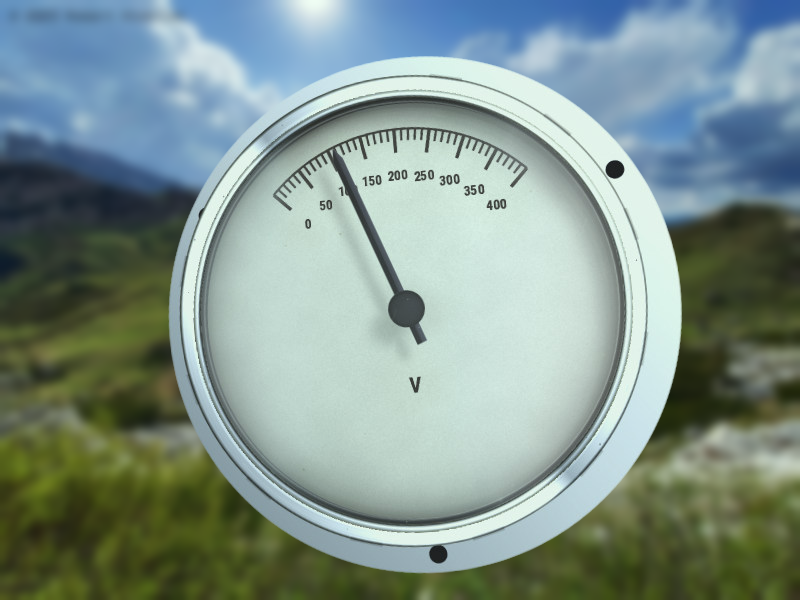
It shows 110,V
